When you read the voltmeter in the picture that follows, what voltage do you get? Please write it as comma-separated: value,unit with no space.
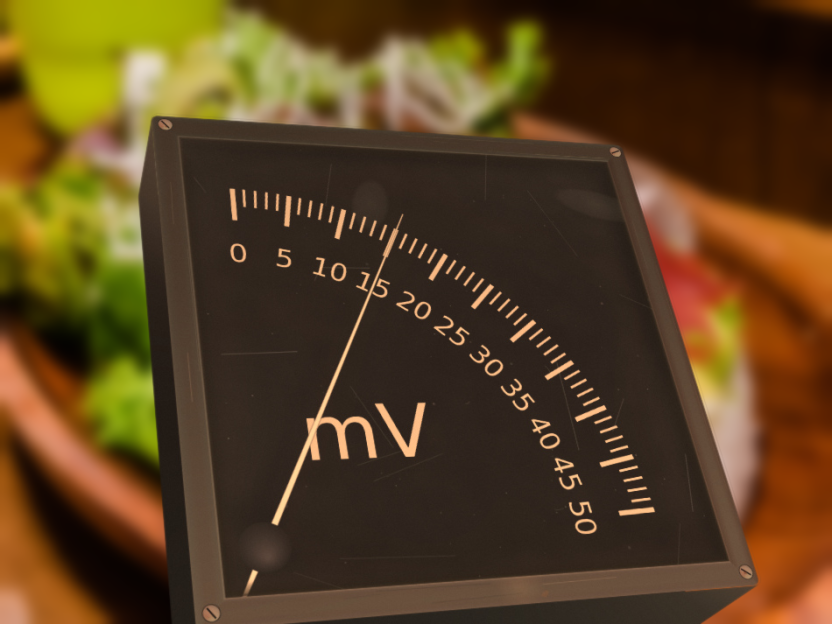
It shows 15,mV
